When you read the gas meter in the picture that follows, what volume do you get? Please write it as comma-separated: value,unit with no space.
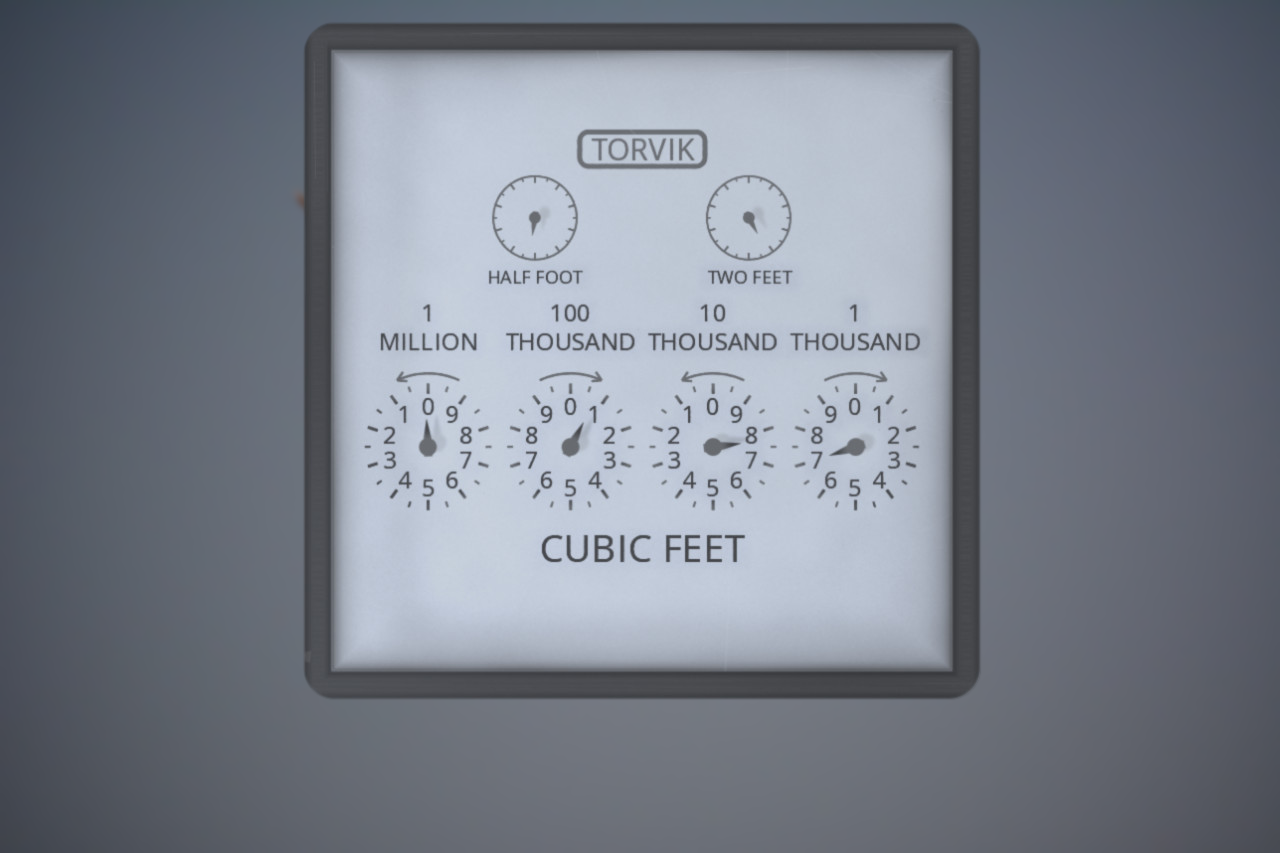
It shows 7700,ft³
